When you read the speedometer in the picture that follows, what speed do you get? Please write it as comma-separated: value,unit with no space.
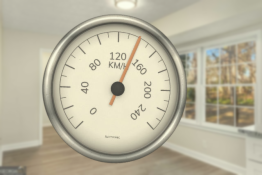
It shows 140,km/h
